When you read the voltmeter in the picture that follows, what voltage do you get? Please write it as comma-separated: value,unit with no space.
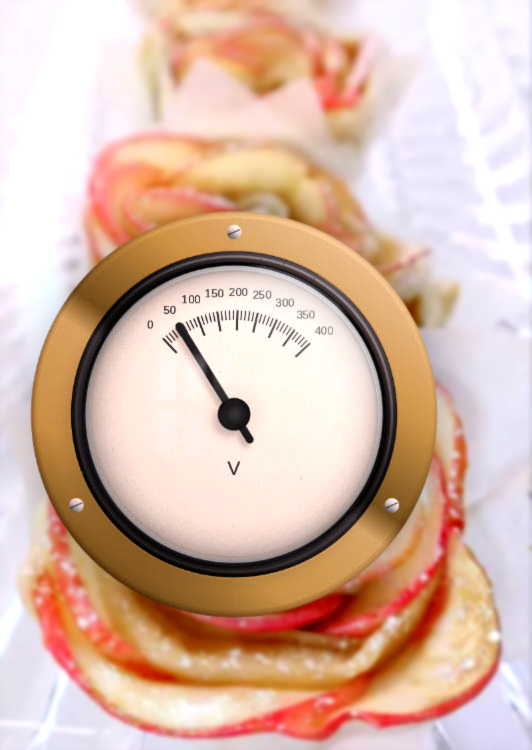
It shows 50,V
